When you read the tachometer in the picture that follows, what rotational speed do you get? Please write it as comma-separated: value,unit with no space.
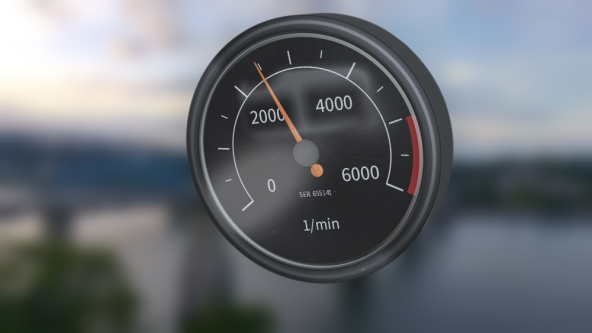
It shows 2500,rpm
